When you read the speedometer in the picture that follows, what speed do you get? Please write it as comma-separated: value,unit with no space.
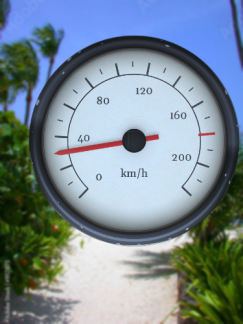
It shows 30,km/h
